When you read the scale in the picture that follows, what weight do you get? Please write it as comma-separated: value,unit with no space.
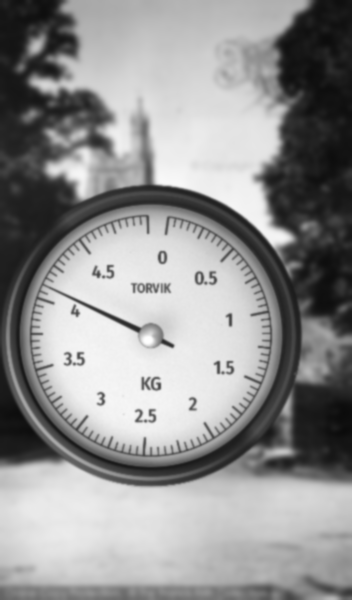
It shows 4.1,kg
